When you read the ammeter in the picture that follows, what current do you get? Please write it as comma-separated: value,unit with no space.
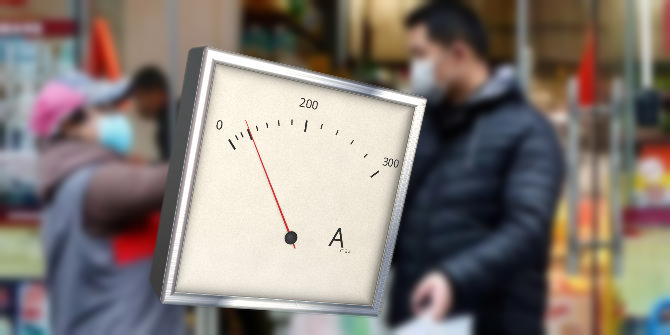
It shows 100,A
